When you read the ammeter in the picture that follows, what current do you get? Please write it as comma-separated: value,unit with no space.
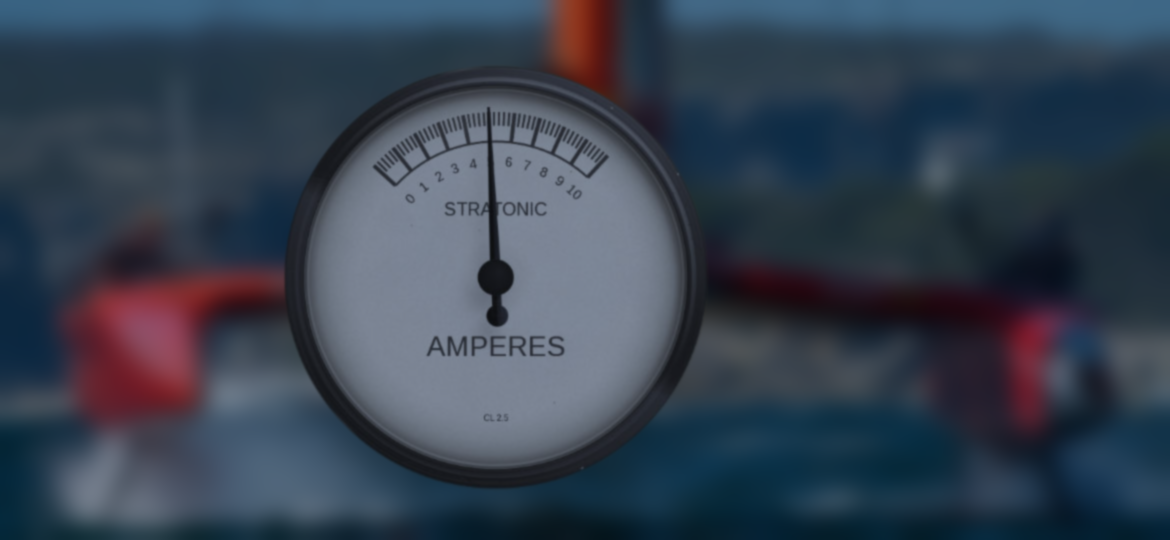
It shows 5,A
